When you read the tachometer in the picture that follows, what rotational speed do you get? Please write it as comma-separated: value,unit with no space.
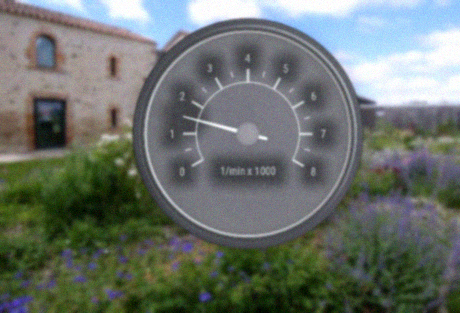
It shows 1500,rpm
